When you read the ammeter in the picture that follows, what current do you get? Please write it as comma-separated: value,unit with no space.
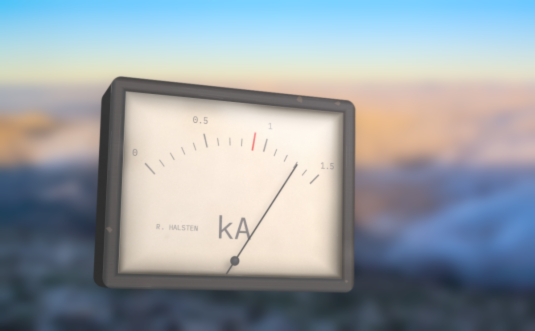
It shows 1.3,kA
